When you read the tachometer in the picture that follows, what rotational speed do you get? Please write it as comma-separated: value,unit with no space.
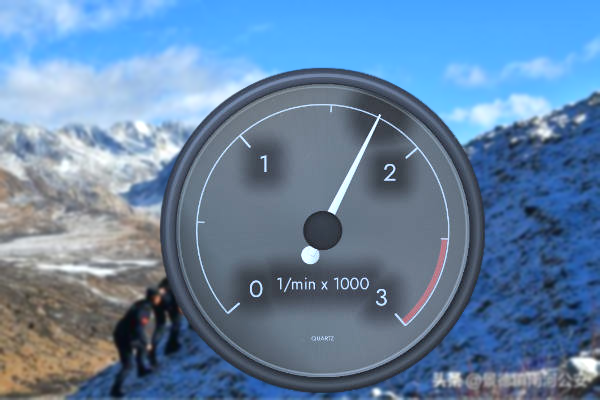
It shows 1750,rpm
